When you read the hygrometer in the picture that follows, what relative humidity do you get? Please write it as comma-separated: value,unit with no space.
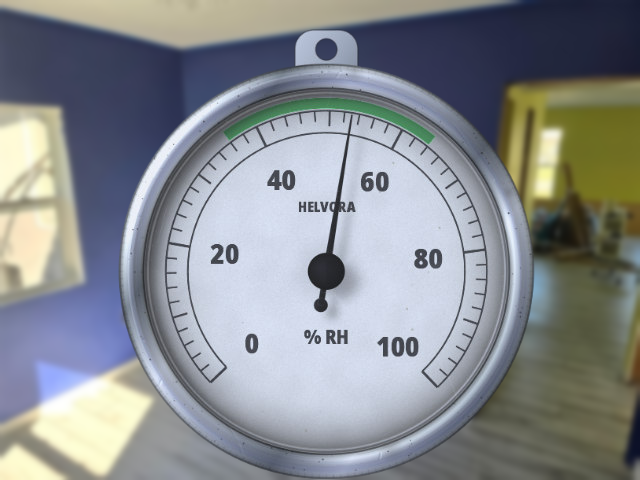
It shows 53,%
